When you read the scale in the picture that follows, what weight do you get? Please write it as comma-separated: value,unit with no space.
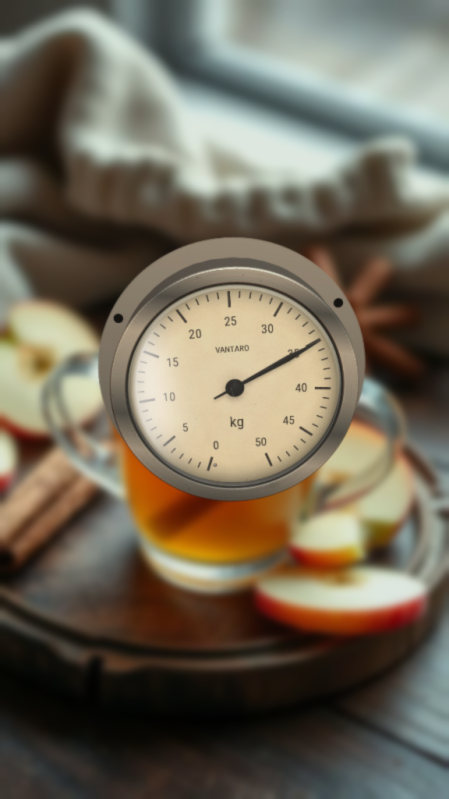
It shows 35,kg
